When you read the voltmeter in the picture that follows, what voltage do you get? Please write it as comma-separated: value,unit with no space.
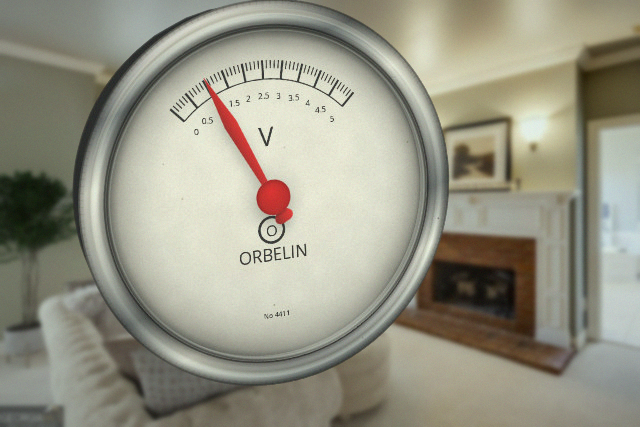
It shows 1,V
